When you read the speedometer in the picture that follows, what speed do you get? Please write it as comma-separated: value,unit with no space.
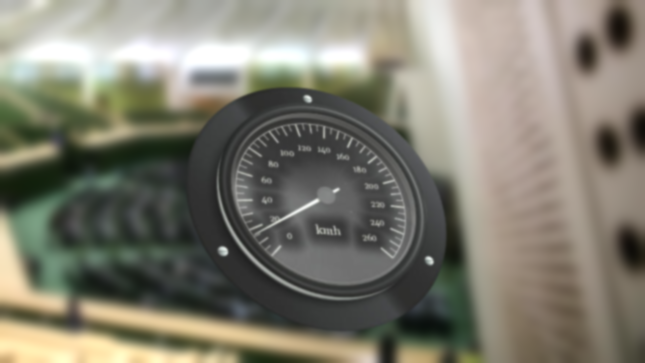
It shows 15,km/h
